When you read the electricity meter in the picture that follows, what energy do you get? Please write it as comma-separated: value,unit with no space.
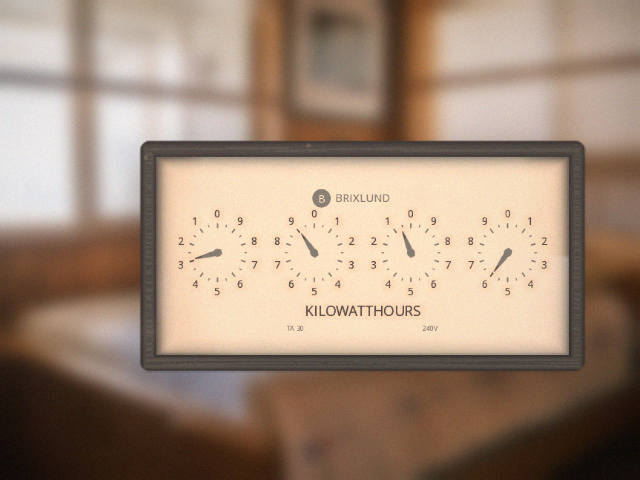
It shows 2906,kWh
